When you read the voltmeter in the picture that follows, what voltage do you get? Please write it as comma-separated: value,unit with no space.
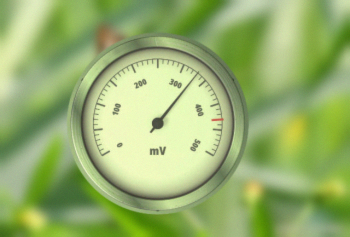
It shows 330,mV
